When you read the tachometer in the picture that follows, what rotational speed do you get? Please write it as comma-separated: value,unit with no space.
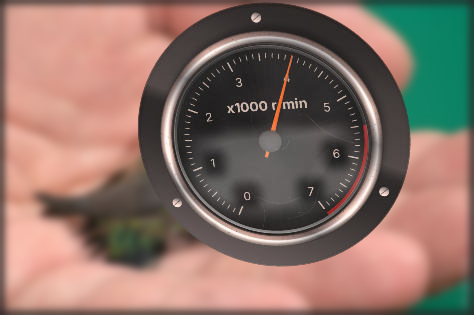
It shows 4000,rpm
